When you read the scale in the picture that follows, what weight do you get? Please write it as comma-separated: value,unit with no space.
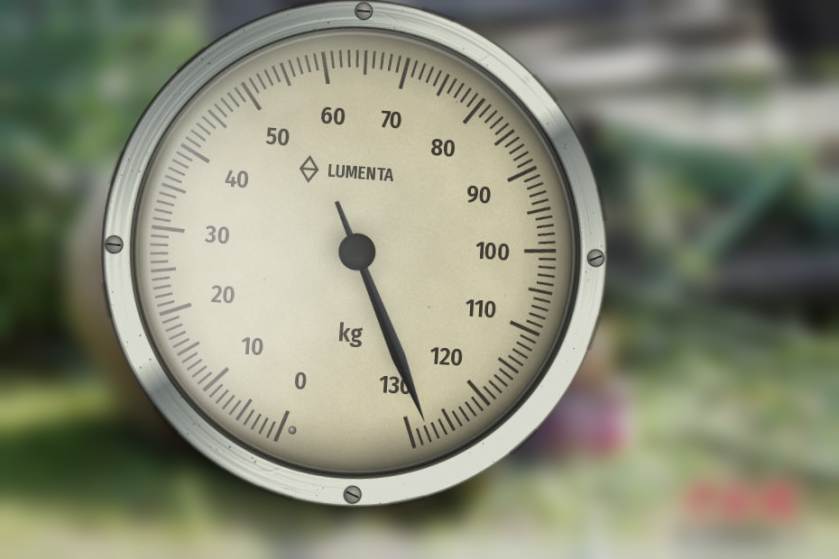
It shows 128,kg
